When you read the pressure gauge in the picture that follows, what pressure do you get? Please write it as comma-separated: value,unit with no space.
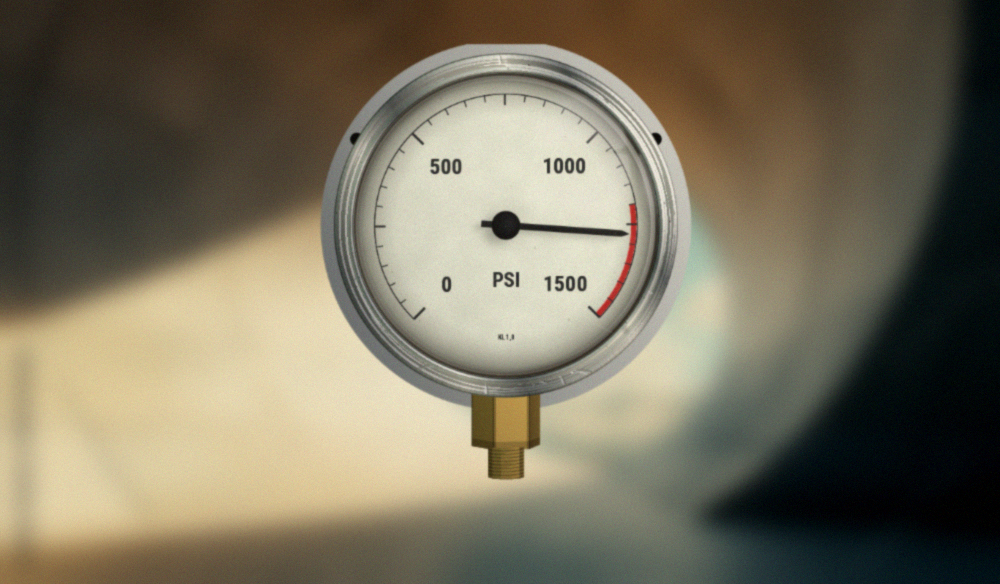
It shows 1275,psi
